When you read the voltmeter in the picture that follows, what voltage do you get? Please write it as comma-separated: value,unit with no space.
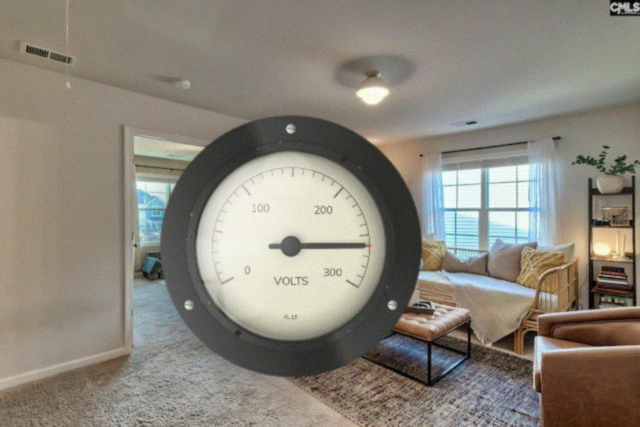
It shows 260,V
